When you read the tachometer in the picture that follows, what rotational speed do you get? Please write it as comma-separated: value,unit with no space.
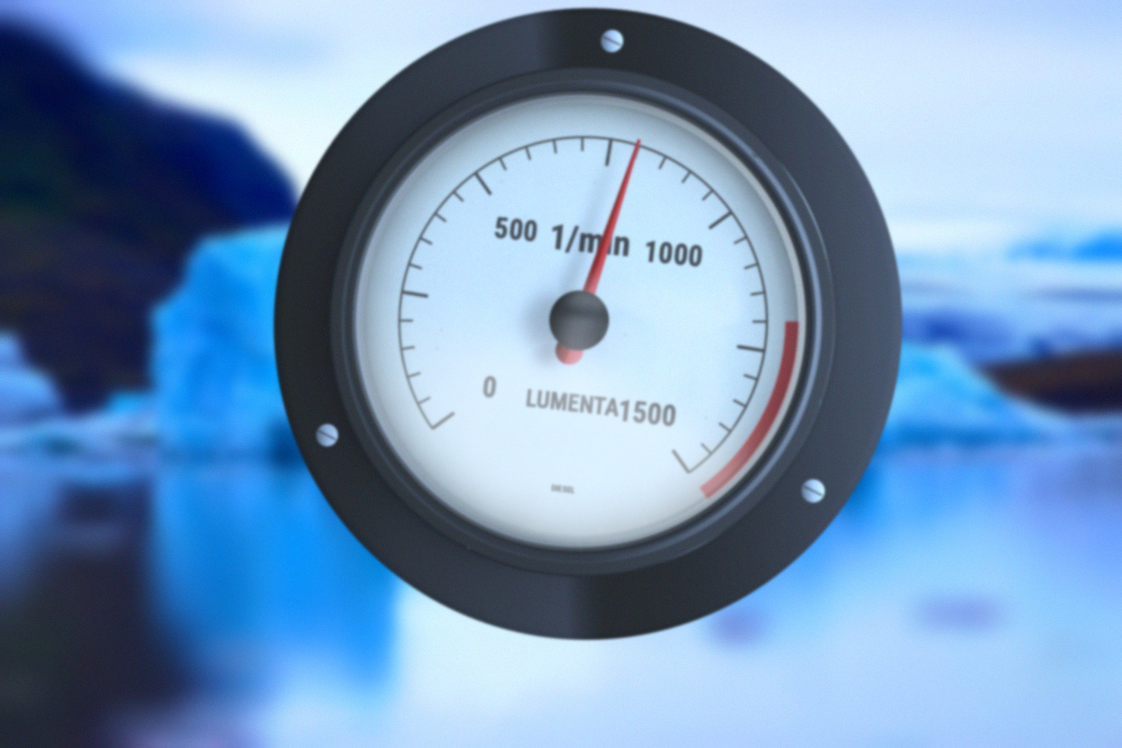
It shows 800,rpm
